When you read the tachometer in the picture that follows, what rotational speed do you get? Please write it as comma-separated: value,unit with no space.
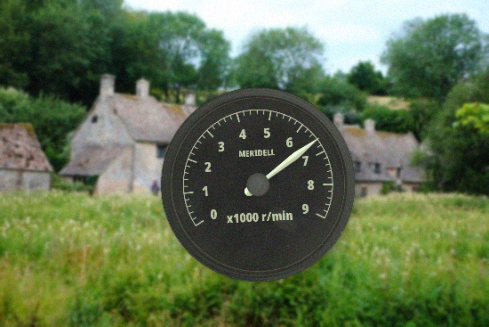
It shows 6600,rpm
